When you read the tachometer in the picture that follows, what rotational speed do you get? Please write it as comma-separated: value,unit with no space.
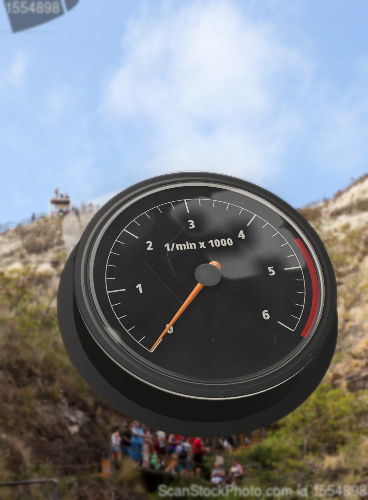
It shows 0,rpm
